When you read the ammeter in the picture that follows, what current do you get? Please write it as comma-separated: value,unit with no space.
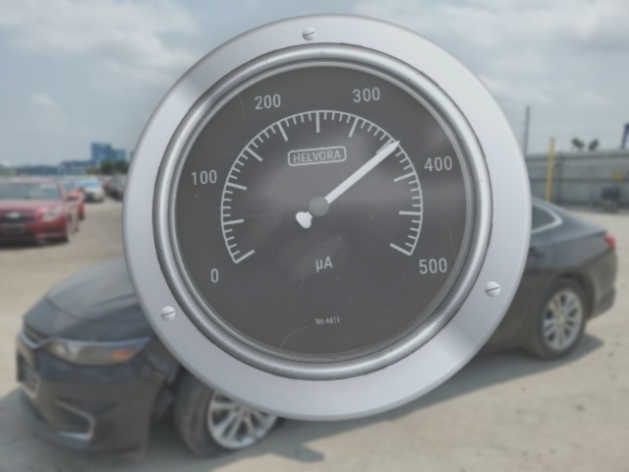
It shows 360,µA
